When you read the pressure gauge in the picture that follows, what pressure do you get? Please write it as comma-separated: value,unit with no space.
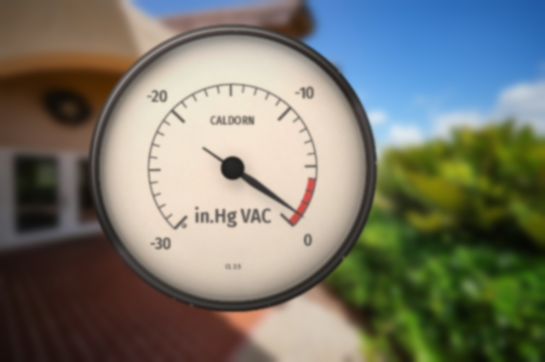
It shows -1,inHg
